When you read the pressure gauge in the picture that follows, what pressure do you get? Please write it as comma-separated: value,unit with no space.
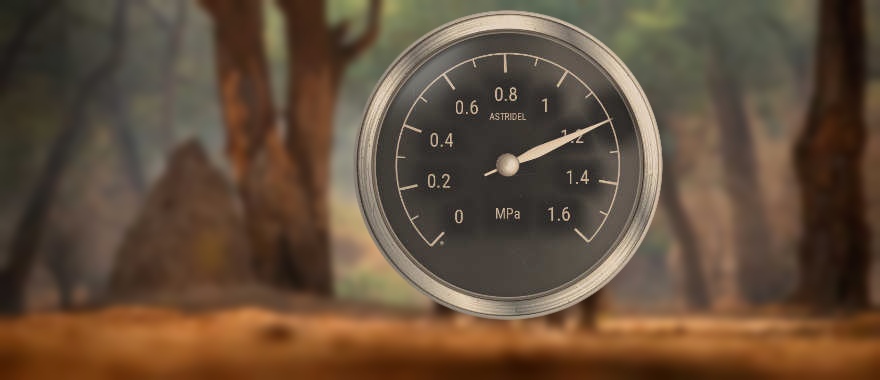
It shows 1.2,MPa
